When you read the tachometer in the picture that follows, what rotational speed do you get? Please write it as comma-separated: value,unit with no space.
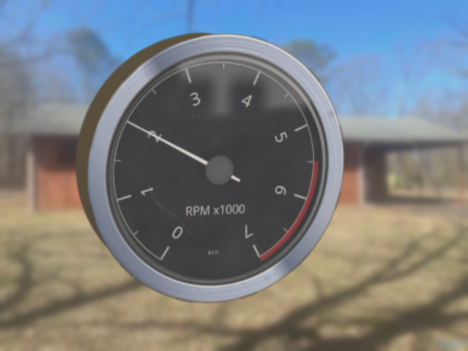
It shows 2000,rpm
